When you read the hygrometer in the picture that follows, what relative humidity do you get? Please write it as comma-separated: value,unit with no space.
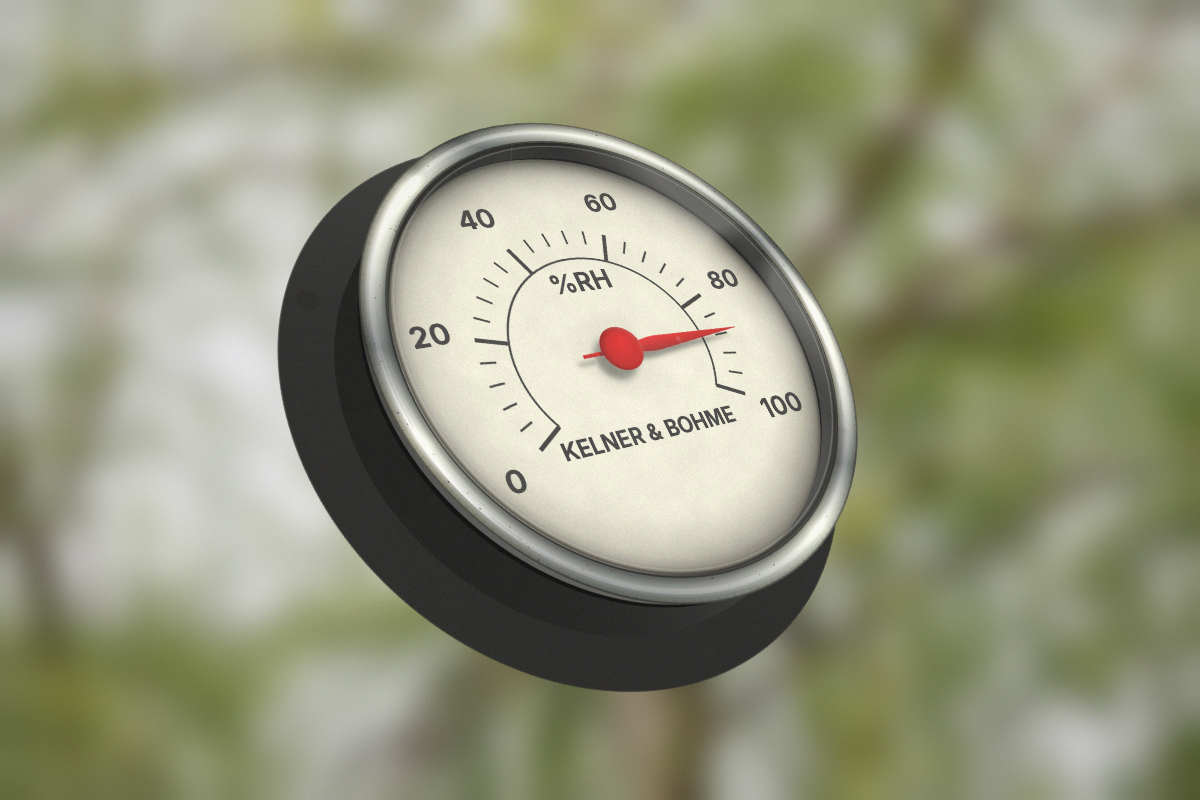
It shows 88,%
